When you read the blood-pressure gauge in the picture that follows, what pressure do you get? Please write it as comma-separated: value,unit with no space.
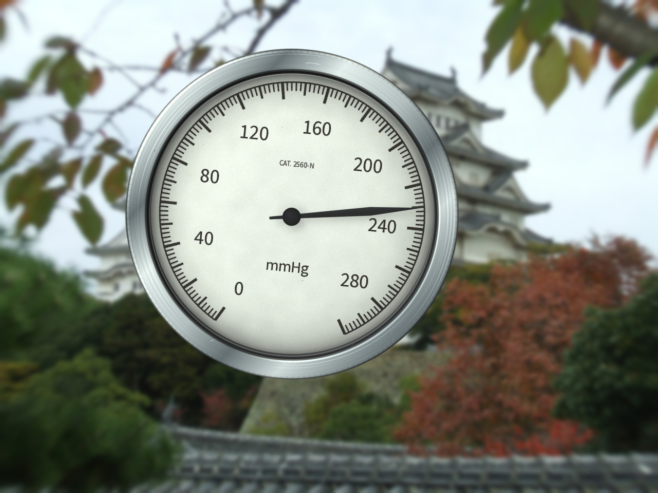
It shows 230,mmHg
